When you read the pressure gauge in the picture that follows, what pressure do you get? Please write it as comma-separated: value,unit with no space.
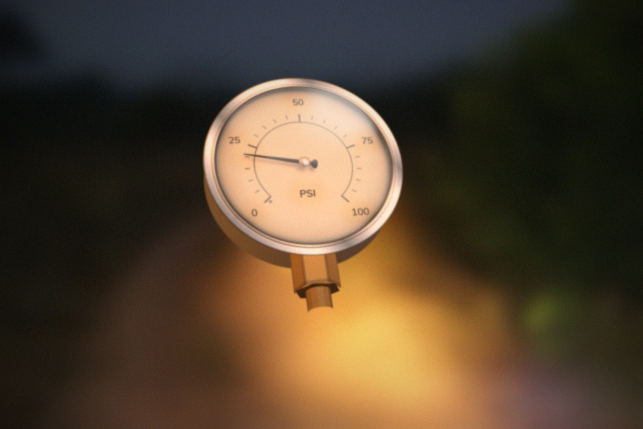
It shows 20,psi
